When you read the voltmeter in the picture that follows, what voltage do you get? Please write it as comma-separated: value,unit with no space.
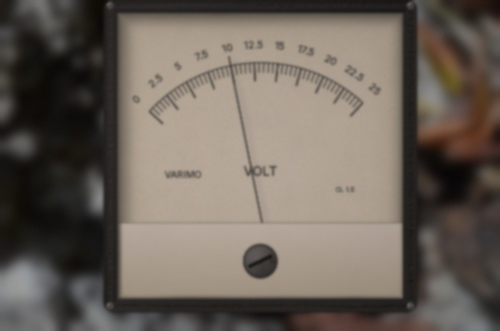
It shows 10,V
